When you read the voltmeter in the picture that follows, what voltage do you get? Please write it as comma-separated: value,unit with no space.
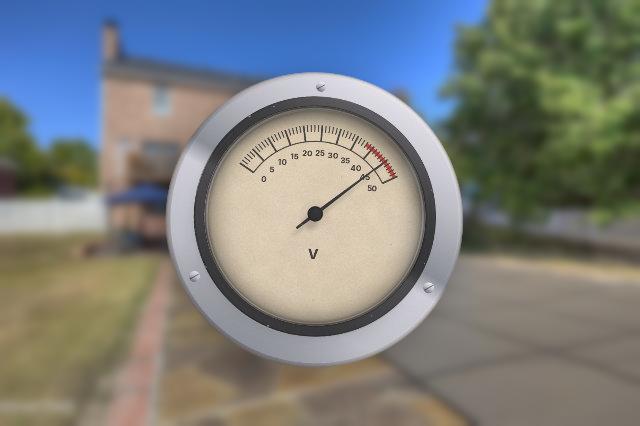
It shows 45,V
